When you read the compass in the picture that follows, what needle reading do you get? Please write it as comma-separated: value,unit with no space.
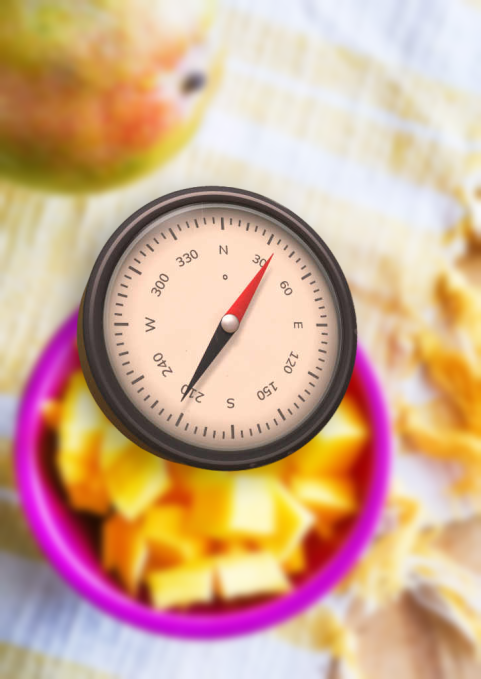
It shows 35,°
